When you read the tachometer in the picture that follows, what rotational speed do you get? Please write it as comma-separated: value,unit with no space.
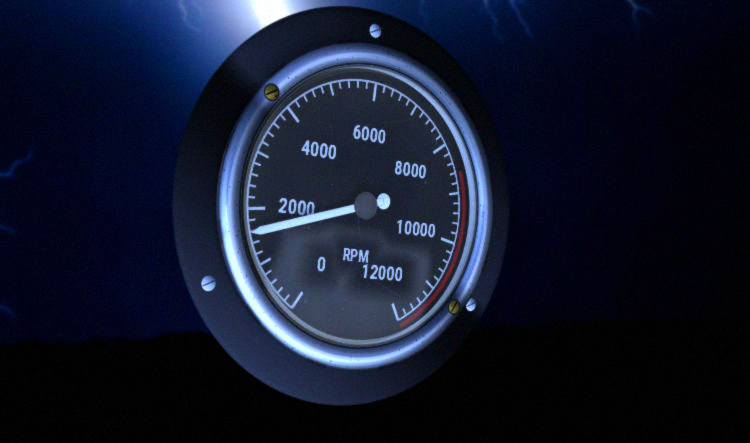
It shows 1600,rpm
